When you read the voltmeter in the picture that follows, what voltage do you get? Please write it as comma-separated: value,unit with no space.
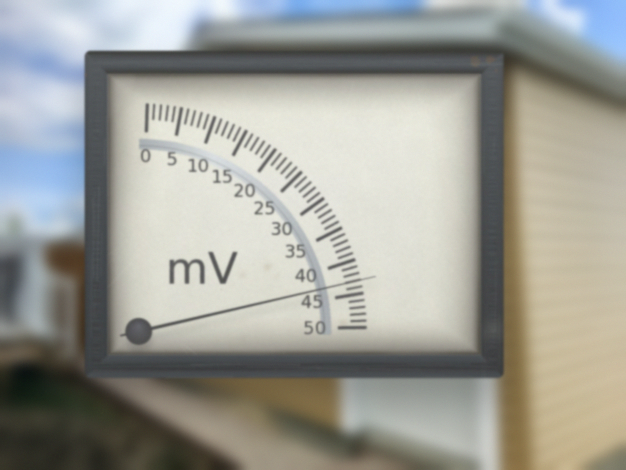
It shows 43,mV
